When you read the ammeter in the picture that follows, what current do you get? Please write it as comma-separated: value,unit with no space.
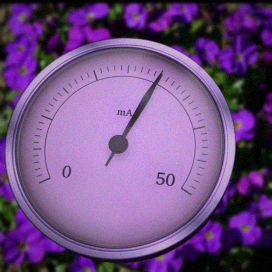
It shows 30,mA
